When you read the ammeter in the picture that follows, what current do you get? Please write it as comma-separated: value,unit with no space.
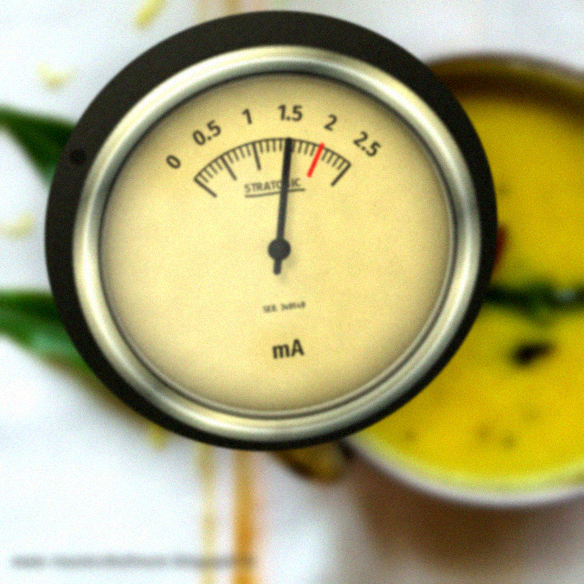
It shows 1.5,mA
